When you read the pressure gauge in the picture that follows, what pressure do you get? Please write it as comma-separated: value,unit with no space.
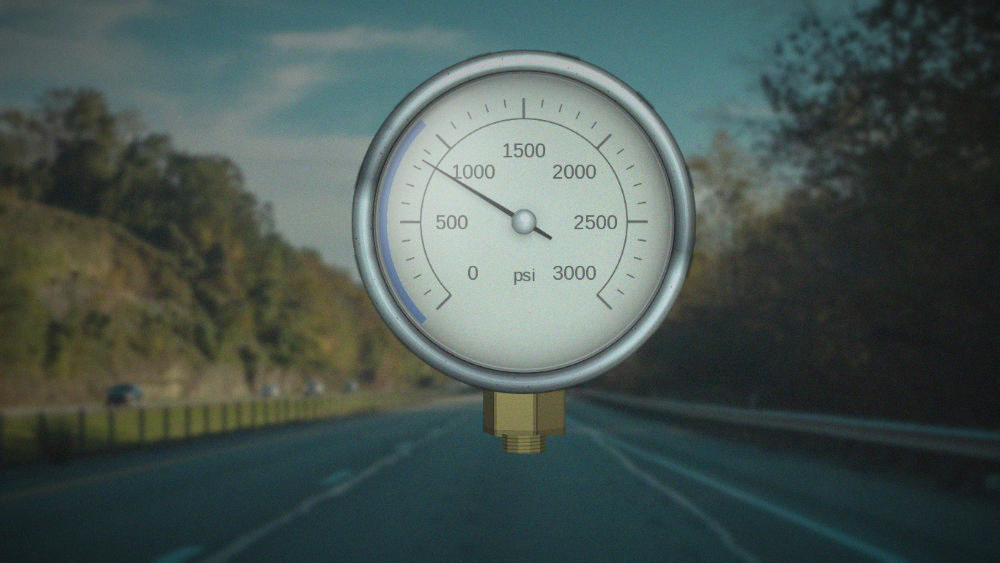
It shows 850,psi
